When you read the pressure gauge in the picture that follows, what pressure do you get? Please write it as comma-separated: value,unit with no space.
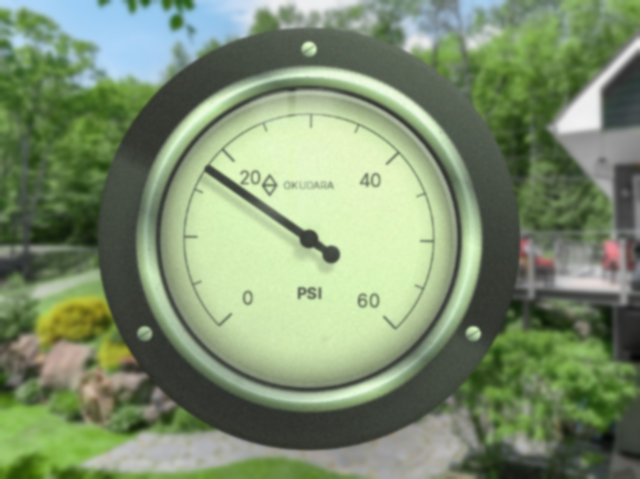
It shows 17.5,psi
